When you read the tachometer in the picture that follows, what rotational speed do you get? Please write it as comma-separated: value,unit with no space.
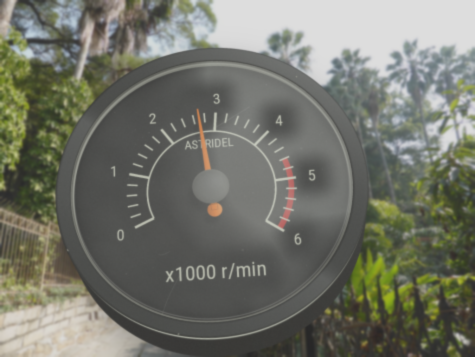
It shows 2700,rpm
